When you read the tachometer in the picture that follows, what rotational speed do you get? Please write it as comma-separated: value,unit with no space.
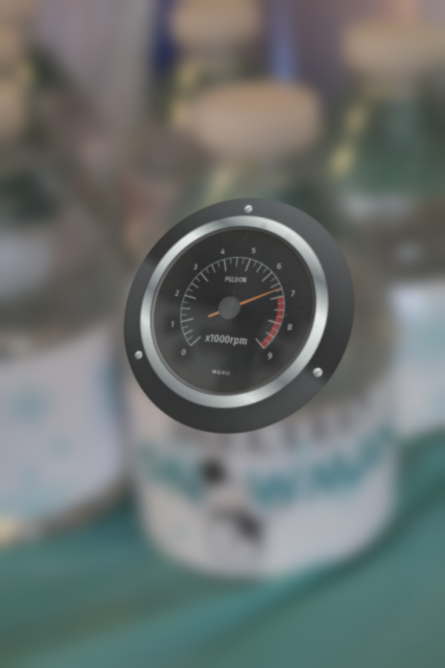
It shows 6750,rpm
